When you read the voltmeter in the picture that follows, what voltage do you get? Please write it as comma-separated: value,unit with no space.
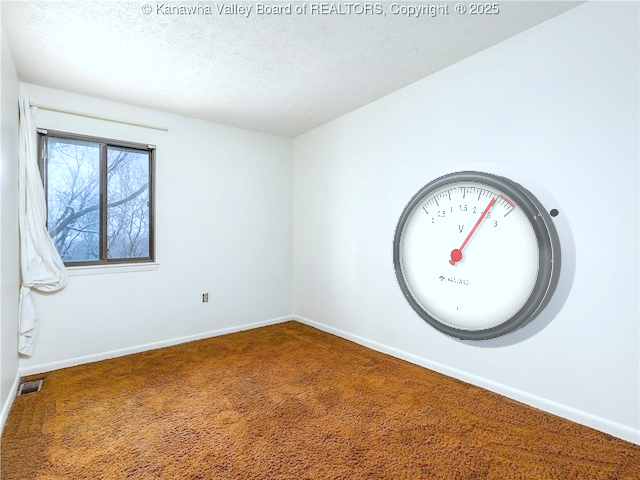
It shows 2.5,V
